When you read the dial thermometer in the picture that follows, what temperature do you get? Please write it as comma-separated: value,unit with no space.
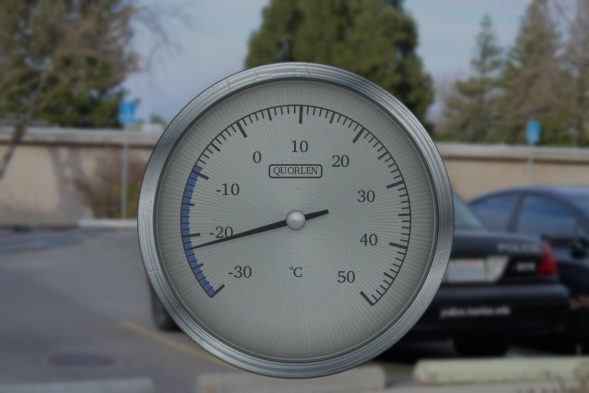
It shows -22,°C
